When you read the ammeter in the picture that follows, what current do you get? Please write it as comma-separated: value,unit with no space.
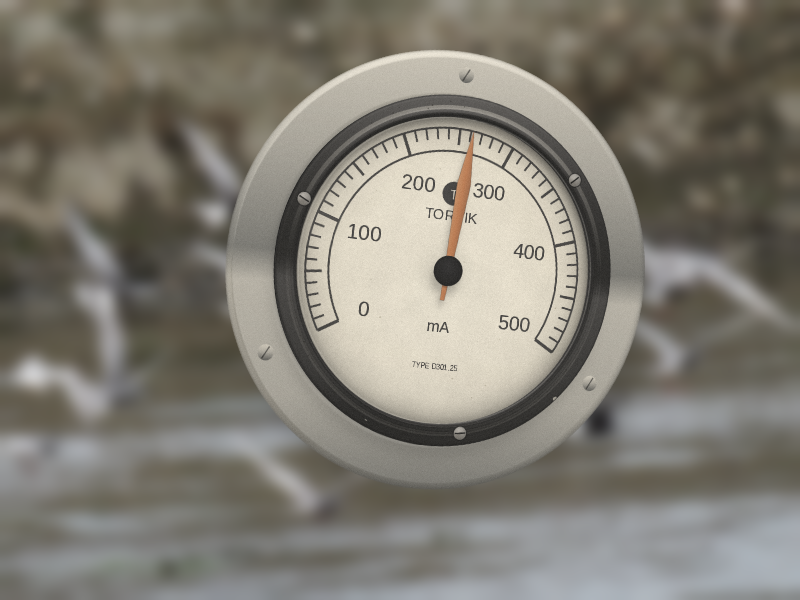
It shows 260,mA
